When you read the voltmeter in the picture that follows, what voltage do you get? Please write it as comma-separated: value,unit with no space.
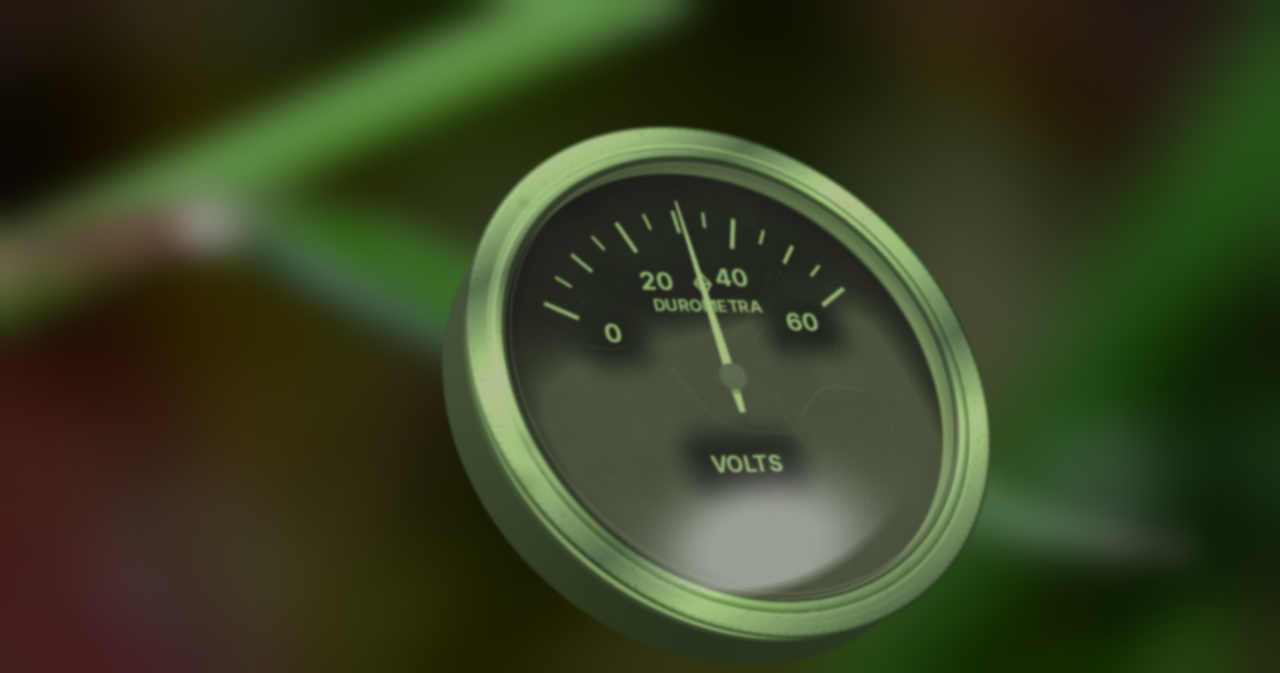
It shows 30,V
